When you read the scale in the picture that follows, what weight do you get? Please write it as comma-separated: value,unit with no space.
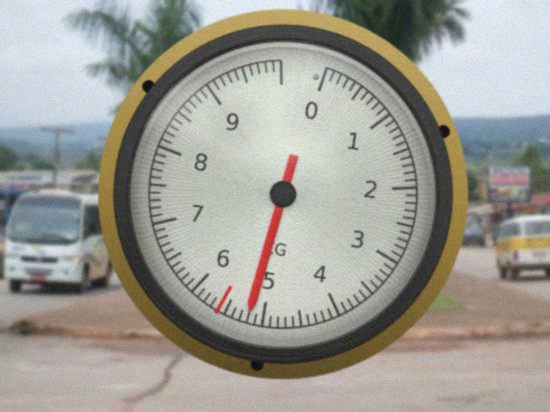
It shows 5.2,kg
